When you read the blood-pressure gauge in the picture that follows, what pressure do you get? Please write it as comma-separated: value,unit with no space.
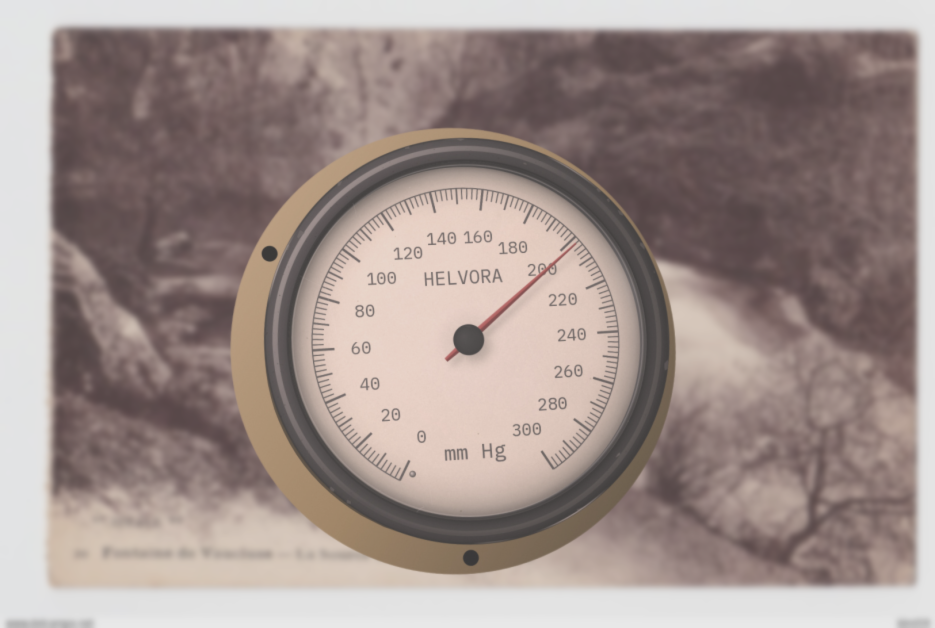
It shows 202,mmHg
